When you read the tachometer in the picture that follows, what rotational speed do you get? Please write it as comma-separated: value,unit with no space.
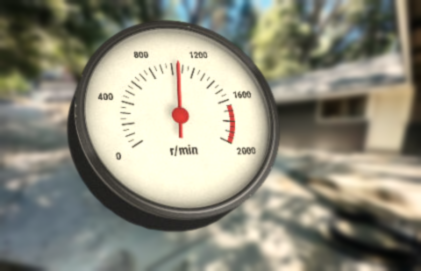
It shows 1050,rpm
